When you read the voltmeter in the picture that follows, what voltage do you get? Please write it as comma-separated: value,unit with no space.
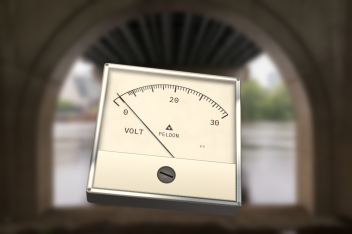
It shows 5,V
